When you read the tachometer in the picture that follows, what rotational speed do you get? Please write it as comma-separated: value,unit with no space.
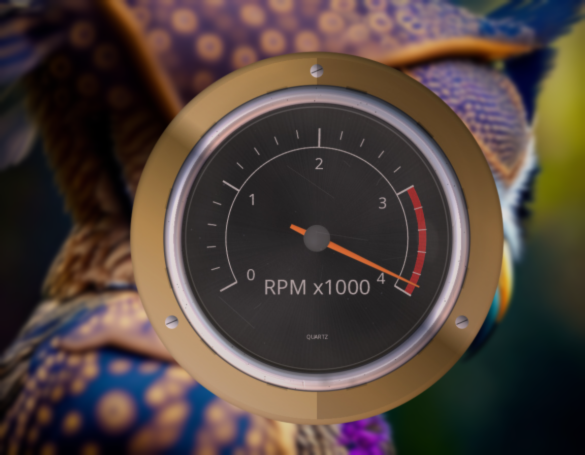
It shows 3900,rpm
